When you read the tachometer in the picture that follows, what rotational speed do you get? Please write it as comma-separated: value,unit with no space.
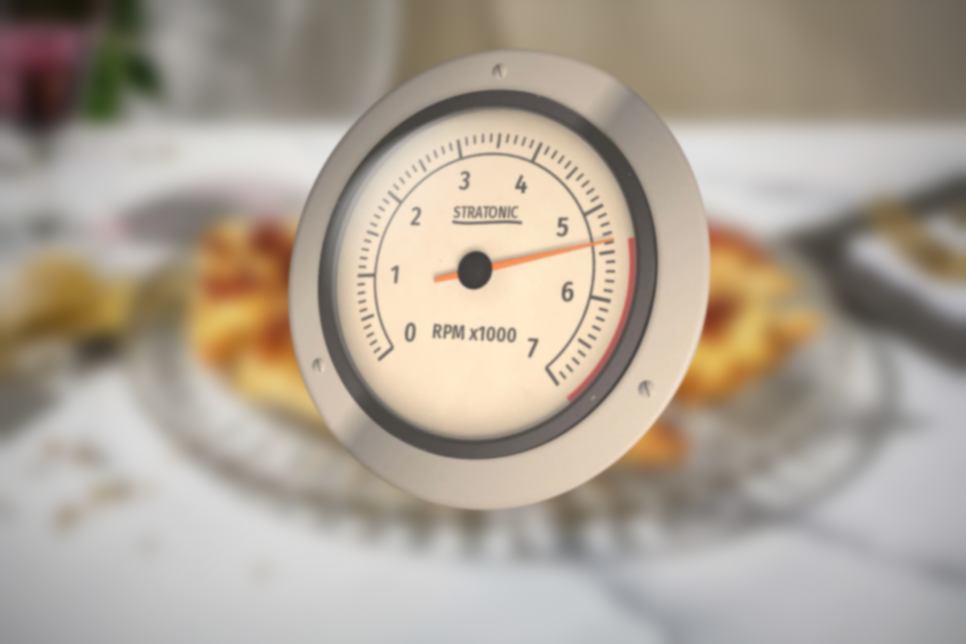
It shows 5400,rpm
